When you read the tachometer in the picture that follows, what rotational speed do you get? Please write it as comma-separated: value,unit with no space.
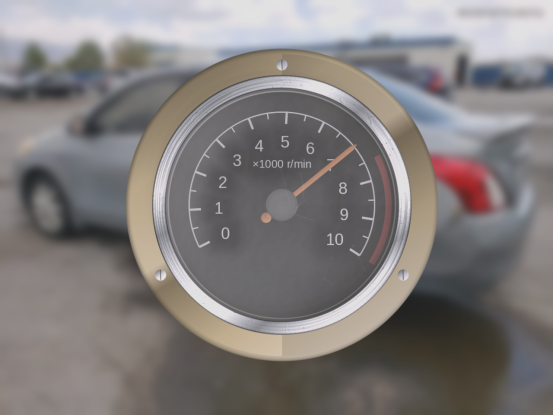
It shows 7000,rpm
